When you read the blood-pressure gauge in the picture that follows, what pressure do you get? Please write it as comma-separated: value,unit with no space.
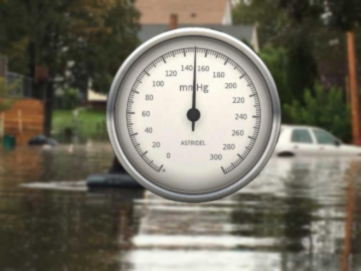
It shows 150,mmHg
